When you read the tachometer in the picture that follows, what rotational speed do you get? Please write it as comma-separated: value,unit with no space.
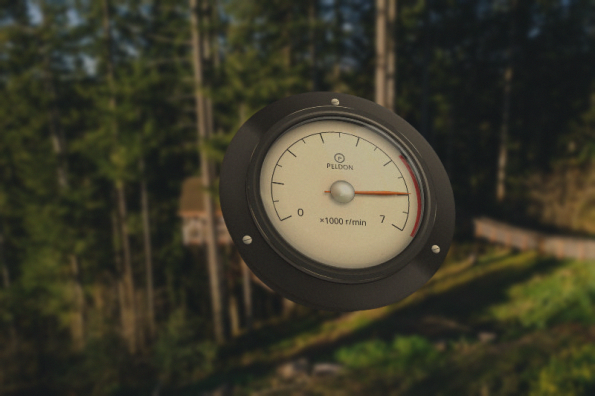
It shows 6000,rpm
